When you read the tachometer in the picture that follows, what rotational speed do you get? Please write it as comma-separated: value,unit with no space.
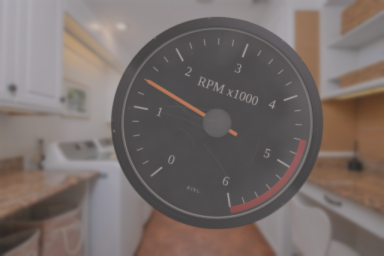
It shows 1400,rpm
